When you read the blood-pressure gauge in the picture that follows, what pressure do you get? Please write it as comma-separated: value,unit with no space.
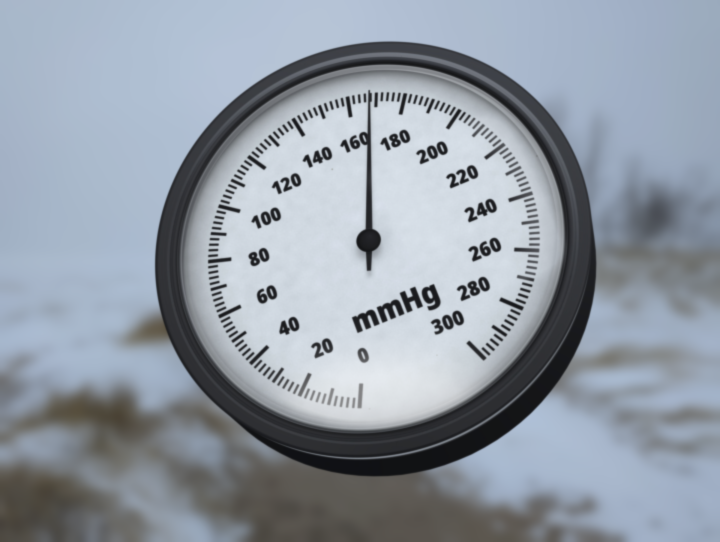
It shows 168,mmHg
